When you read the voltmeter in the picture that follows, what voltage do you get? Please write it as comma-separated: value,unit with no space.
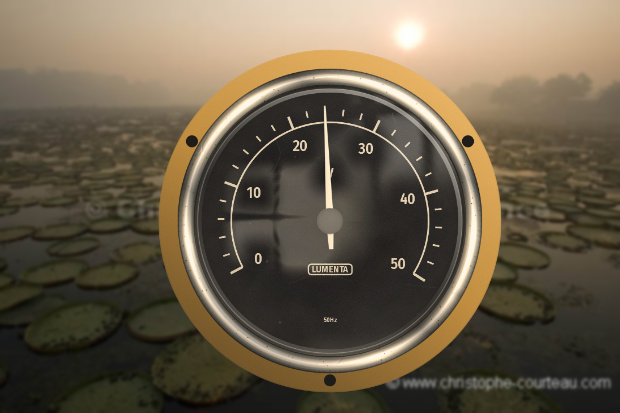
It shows 24,V
